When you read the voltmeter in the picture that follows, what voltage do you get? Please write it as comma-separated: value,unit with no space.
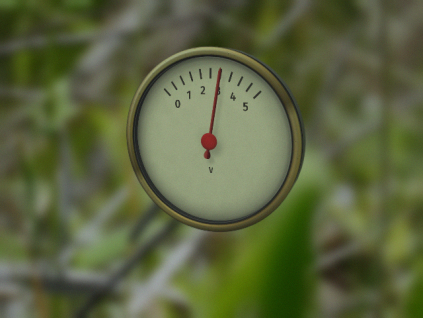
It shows 3,V
